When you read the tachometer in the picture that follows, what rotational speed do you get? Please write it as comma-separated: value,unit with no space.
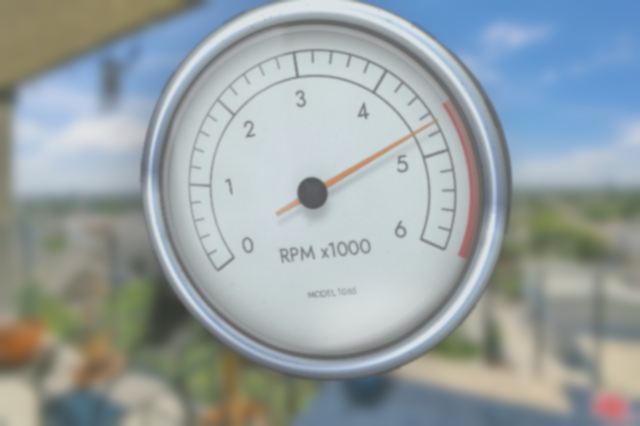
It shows 4700,rpm
